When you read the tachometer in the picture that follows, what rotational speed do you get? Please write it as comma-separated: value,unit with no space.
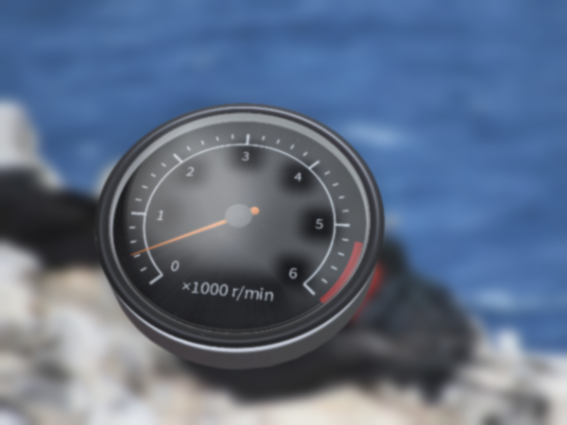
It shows 400,rpm
